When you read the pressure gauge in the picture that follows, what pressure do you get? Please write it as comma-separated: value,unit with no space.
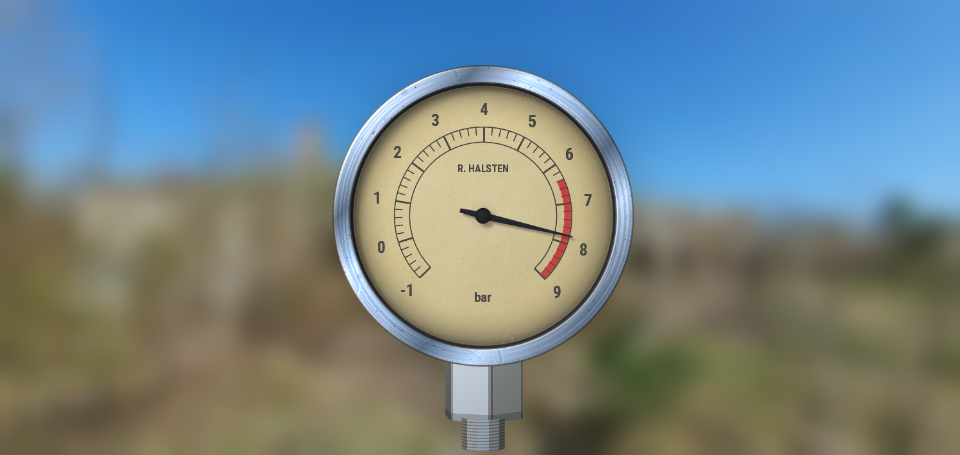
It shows 7.8,bar
